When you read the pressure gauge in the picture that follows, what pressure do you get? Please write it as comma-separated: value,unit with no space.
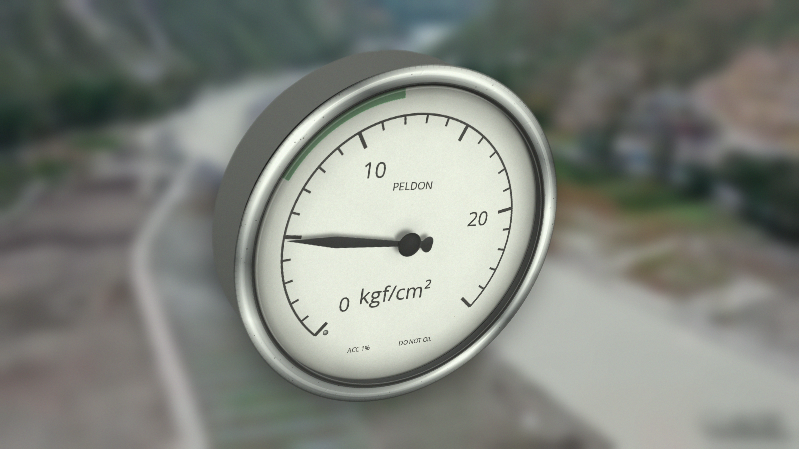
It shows 5,kg/cm²
